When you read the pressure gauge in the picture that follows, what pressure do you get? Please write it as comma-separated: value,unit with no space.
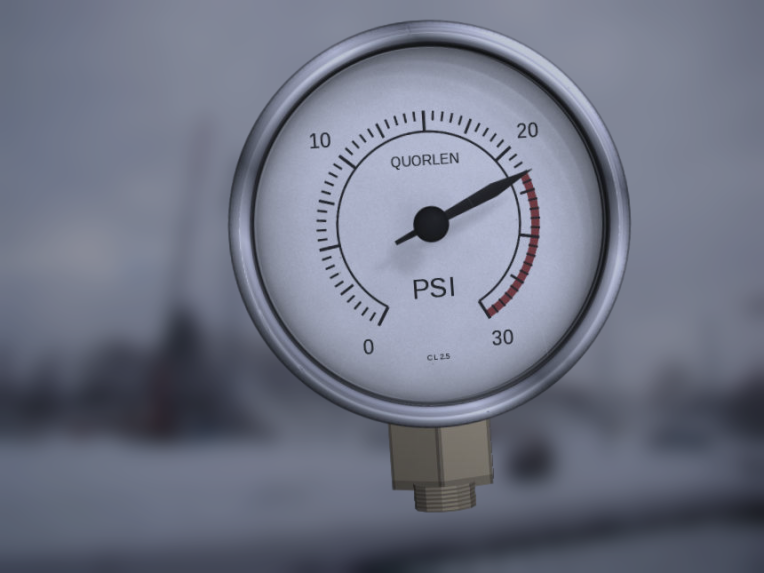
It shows 21.5,psi
